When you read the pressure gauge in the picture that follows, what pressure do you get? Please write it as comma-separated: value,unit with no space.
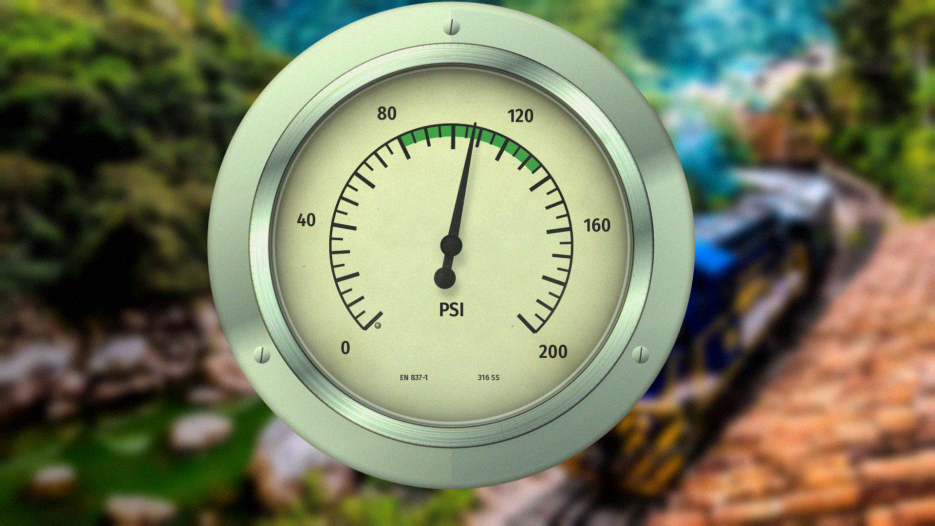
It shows 107.5,psi
